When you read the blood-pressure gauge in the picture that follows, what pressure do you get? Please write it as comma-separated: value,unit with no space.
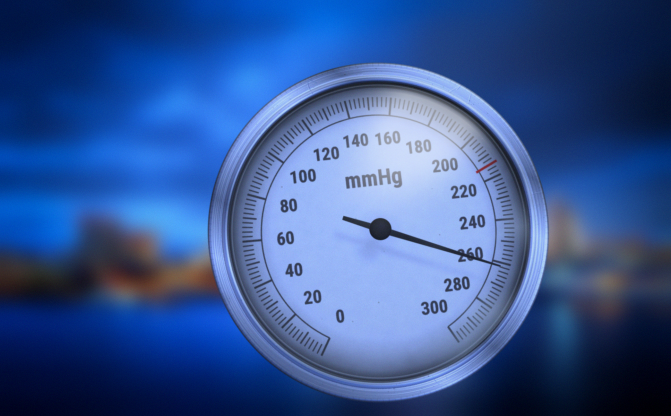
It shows 262,mmHg
